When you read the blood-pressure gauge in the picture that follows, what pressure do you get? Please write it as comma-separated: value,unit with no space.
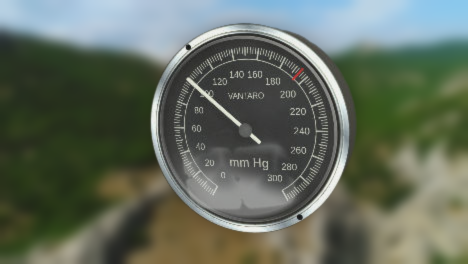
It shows 100,mmHg
